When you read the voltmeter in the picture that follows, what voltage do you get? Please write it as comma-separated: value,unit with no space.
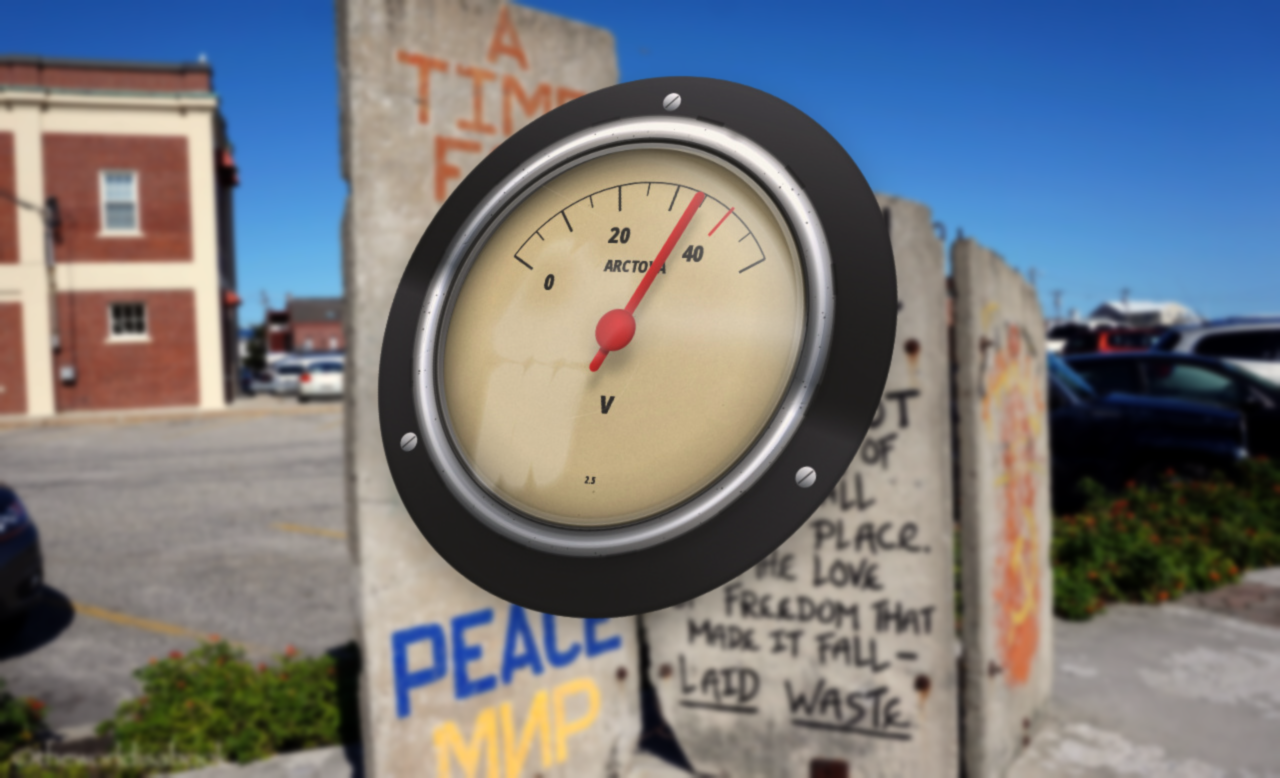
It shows 35,V
